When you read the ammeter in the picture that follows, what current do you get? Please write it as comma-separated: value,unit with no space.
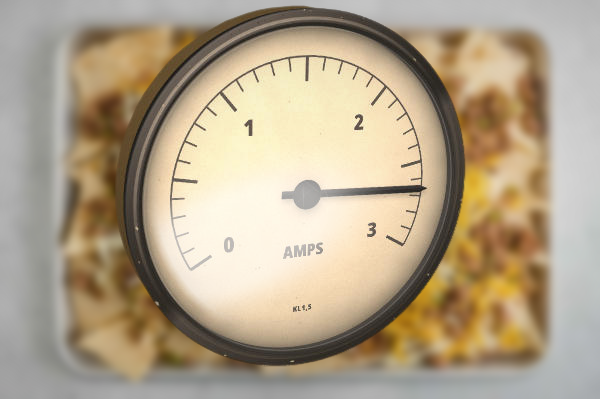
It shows 2.65,A
